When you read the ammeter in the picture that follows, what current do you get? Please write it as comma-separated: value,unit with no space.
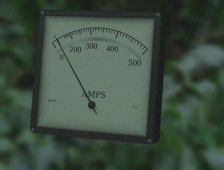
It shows 100,A
